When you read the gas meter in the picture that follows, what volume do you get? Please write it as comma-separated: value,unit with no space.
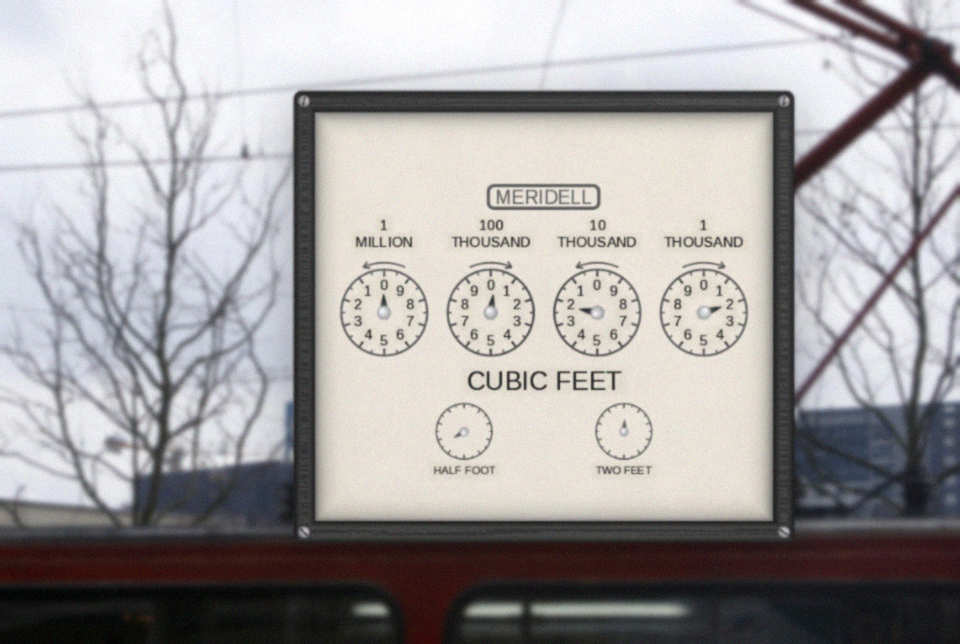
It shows 2200,ft³
